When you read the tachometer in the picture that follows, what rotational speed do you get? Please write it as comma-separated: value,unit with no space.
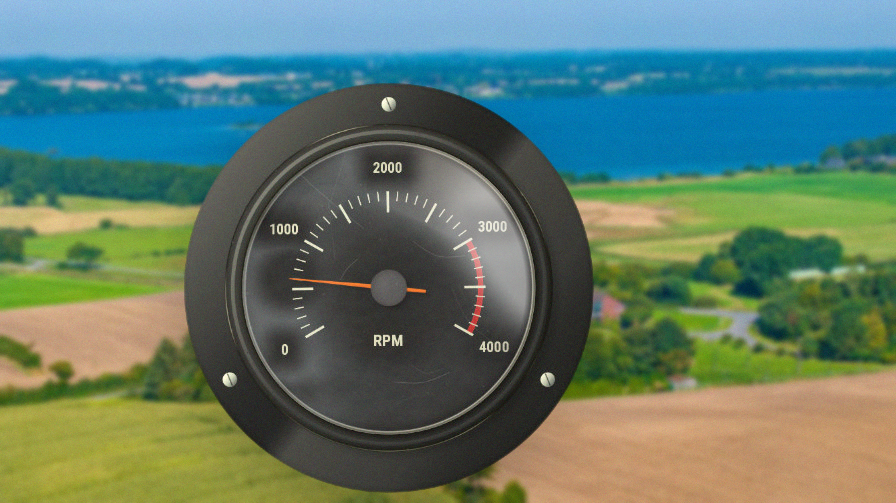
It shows 600,rpm
